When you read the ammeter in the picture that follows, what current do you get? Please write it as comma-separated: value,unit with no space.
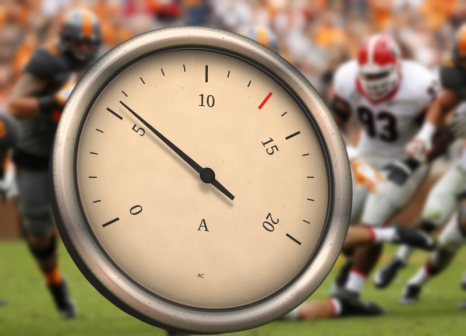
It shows 5.5,A
